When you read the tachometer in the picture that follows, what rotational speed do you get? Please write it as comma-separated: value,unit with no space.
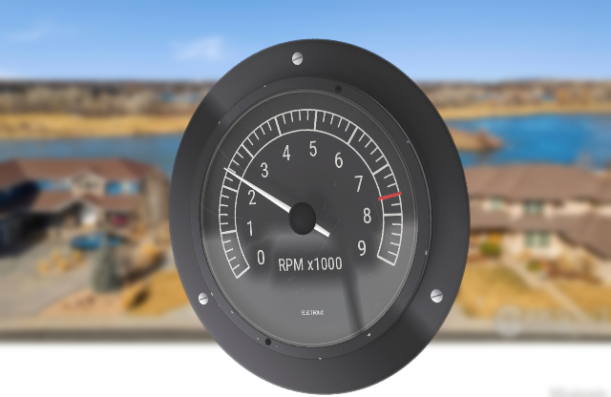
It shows 2400,rpm
